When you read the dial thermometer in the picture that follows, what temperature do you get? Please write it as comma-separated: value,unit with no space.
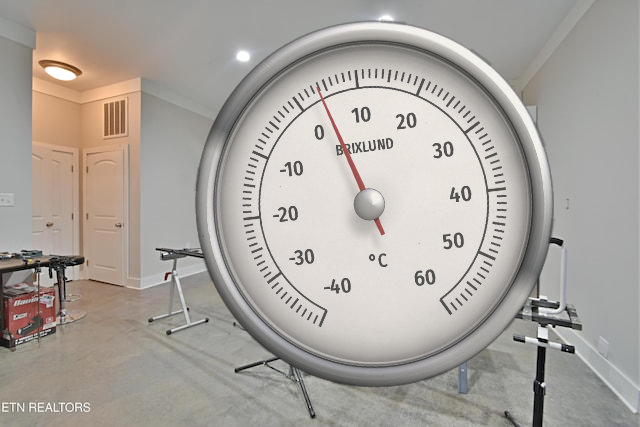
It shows 4,°C
